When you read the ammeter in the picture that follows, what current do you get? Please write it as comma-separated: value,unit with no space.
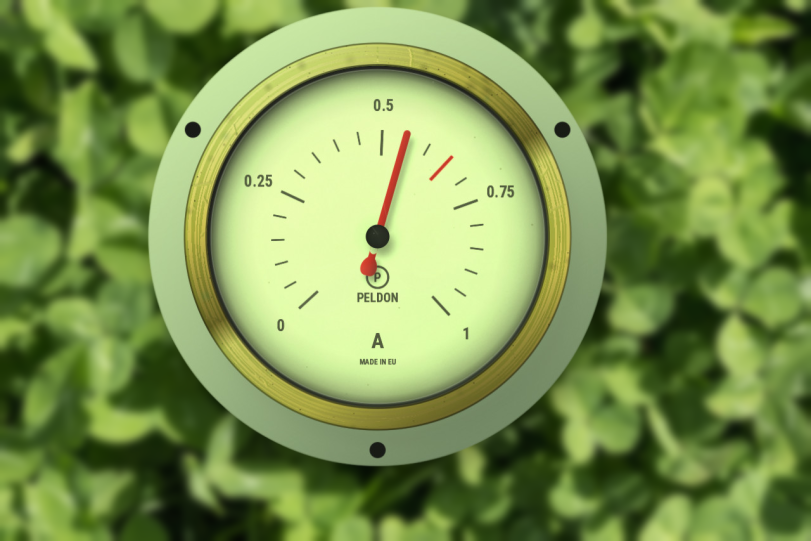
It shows 0.55,A
